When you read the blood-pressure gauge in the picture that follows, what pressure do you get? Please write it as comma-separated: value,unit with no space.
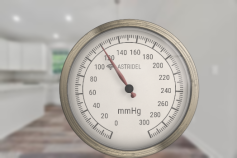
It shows 120,mmHg
